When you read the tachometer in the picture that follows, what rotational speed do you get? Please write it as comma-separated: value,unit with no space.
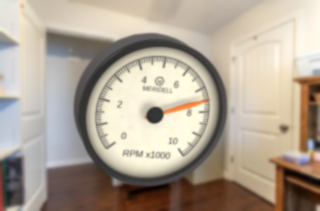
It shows 7500,rpm
